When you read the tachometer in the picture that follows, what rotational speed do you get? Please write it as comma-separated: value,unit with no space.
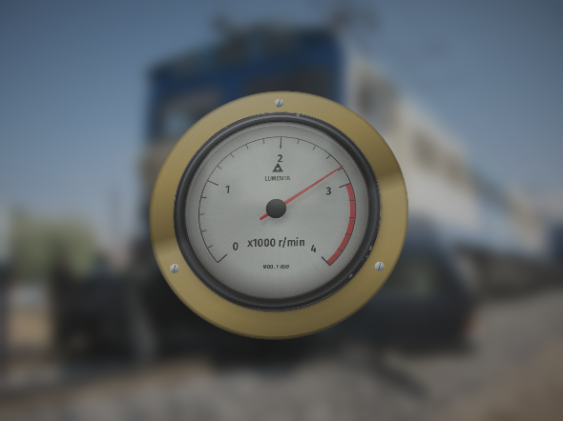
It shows 2800,rpm
